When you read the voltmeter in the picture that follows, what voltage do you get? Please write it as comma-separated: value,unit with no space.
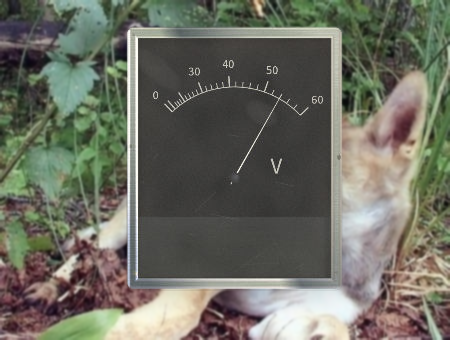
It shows 54,V
